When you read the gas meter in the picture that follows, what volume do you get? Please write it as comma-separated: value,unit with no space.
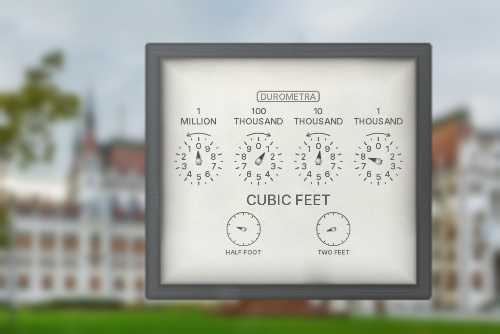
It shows 9800,ft³
